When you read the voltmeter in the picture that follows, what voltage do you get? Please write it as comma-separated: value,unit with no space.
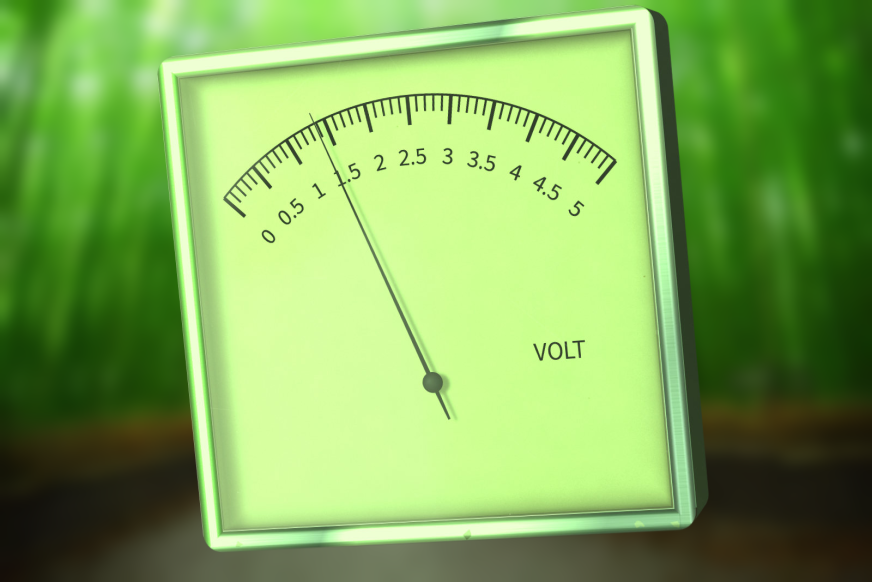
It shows 1.4,V
